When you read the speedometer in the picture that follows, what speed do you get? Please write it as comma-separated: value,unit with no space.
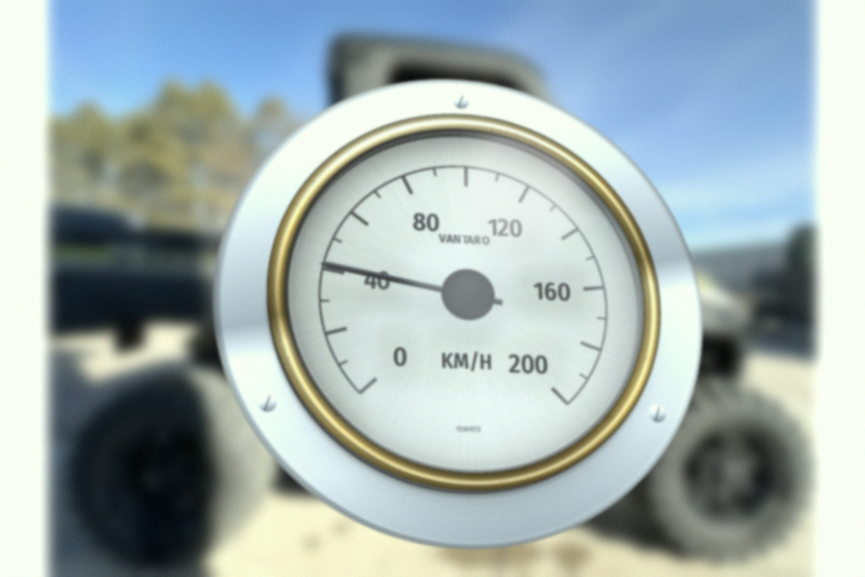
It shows 40,km/h
